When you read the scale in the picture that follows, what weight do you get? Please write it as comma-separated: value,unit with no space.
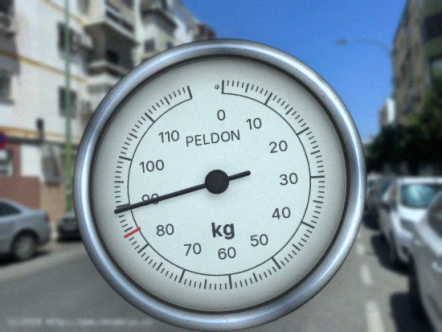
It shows 89,kg
